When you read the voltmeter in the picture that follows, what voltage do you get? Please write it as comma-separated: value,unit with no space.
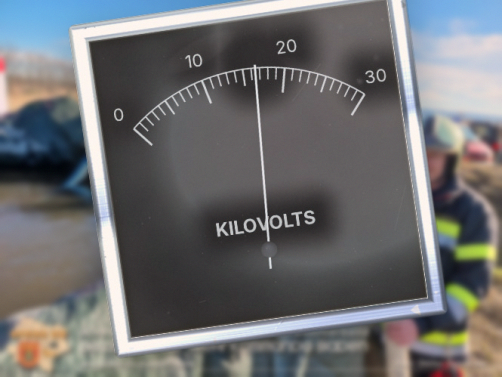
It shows 16.5,kV
